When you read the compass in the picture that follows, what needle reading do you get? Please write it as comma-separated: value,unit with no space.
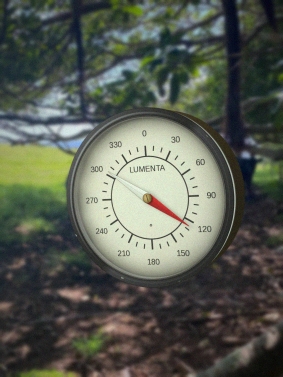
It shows 125,°
